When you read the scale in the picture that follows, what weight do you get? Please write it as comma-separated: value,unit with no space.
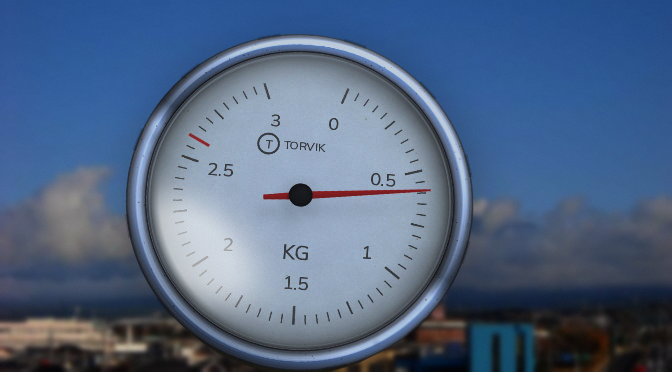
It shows 0.6,kg
